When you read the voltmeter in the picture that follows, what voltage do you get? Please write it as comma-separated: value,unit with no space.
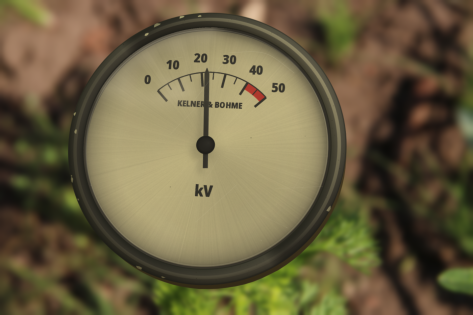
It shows 22.5,kV
